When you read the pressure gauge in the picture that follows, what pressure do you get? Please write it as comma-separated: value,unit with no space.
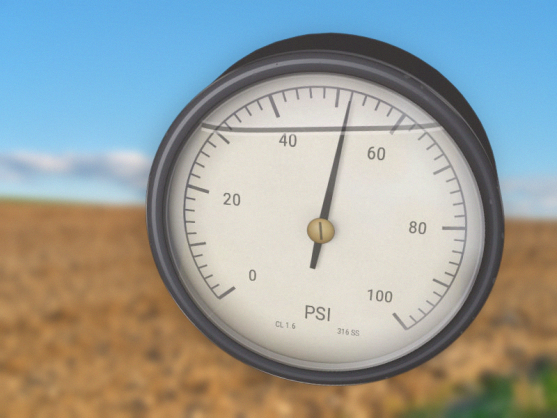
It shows 52,psi
